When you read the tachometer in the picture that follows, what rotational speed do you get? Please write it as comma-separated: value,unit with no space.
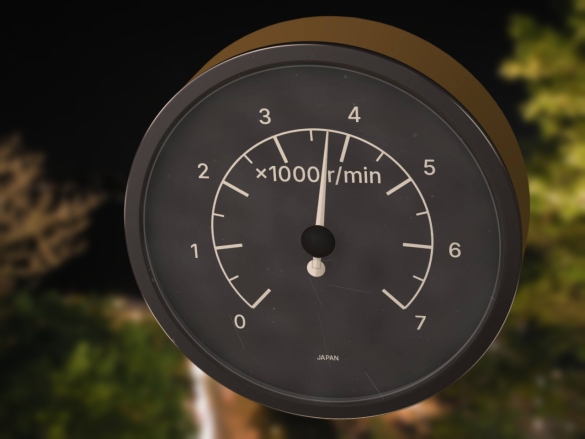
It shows 3750,rpm
